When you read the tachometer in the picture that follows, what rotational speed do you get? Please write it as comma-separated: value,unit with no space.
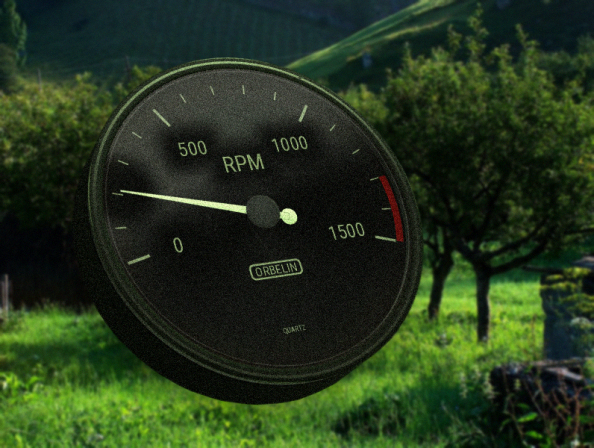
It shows 200,rpm
